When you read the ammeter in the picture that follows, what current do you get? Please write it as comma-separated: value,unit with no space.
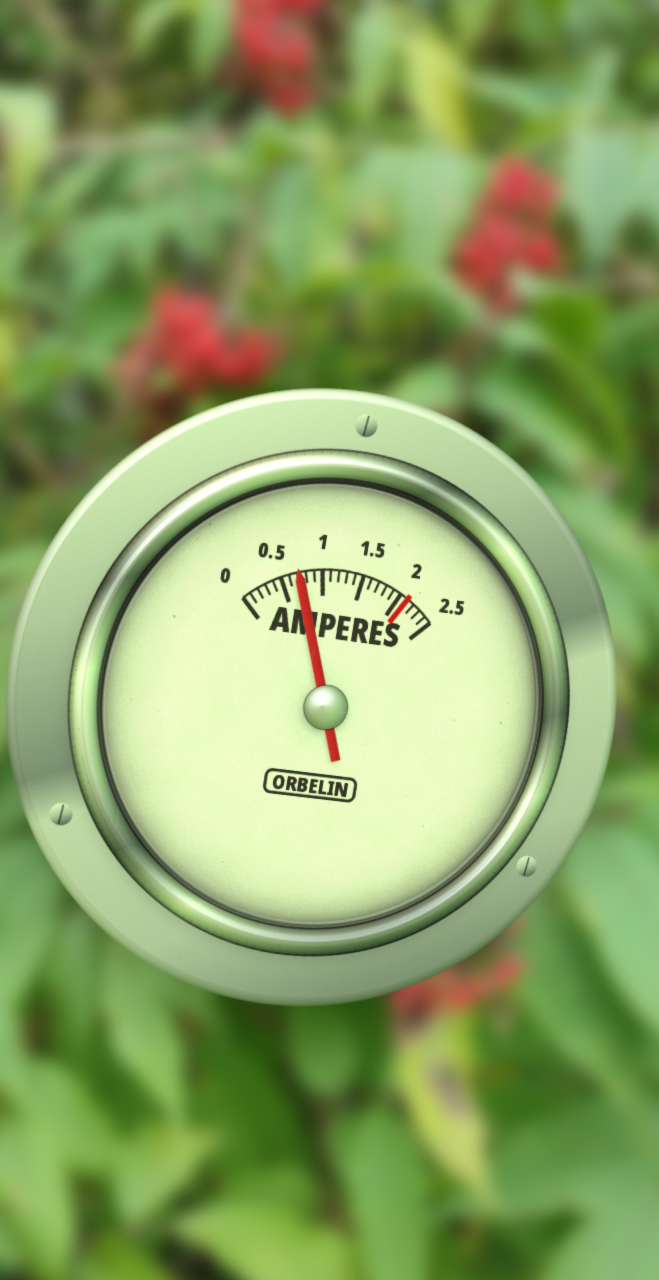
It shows 0.7,A
